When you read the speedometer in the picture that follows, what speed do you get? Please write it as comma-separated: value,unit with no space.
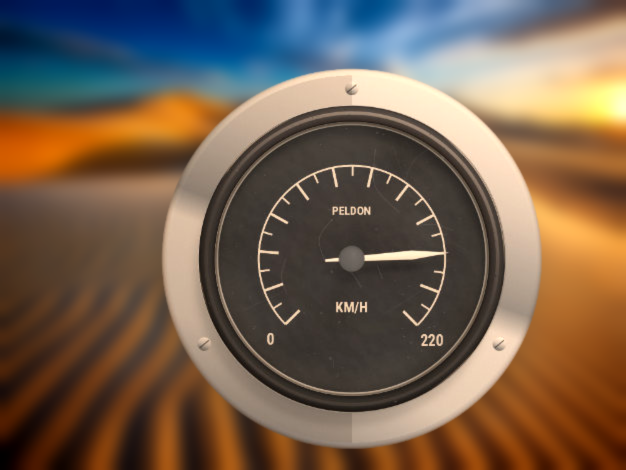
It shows 180,km/h
